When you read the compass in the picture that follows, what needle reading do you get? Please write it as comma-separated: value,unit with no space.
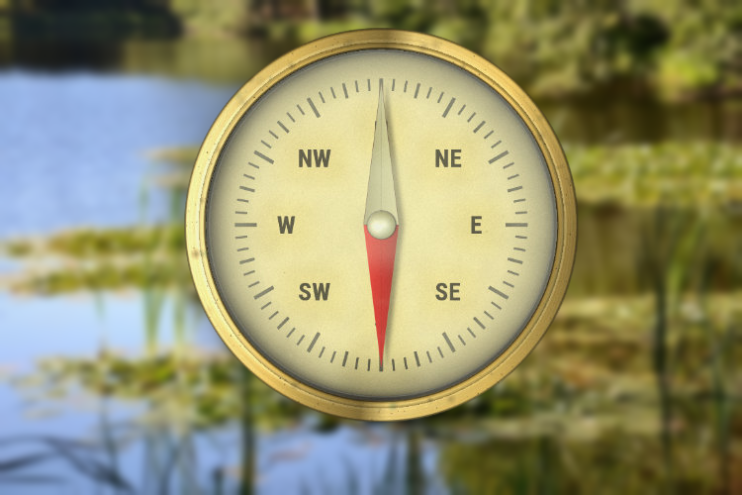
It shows 180,°
